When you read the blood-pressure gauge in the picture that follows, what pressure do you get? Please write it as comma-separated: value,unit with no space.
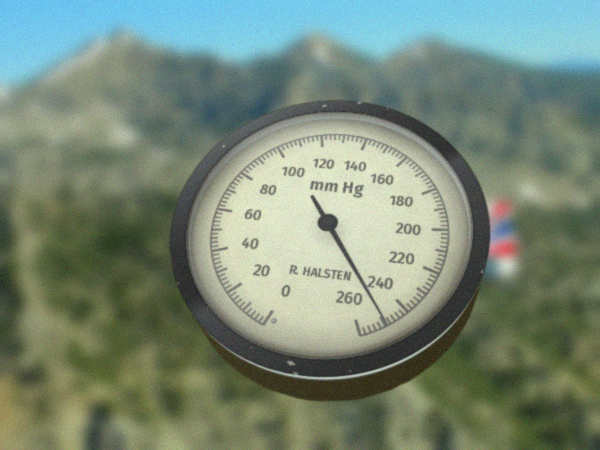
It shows 250,mmHg
